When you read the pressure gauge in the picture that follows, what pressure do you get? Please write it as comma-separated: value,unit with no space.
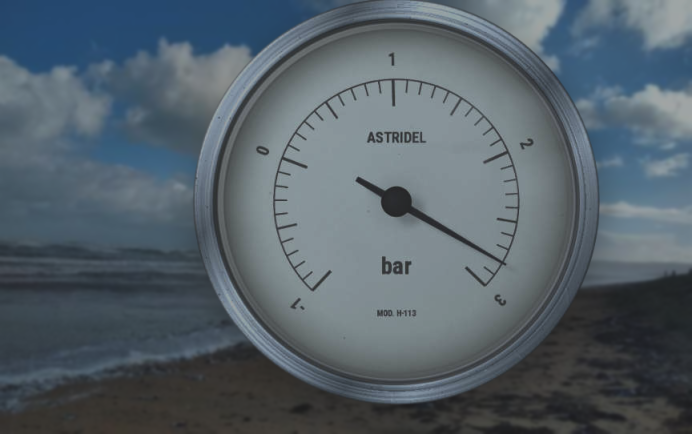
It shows 2.8,bar
